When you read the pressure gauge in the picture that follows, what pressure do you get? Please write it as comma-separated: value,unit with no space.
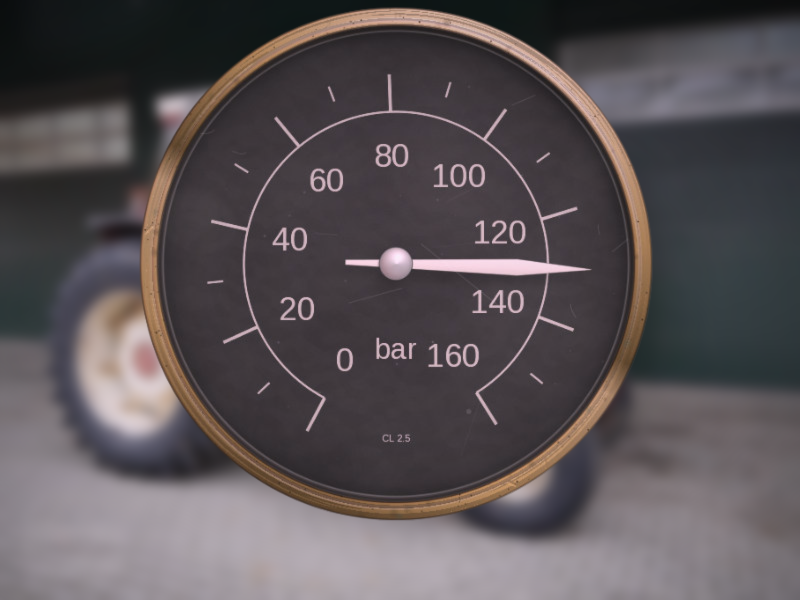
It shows 130,bar
